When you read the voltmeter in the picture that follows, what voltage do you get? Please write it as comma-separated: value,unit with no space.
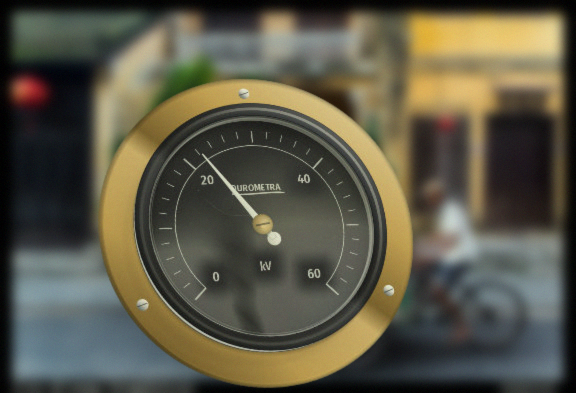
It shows 22,kV
